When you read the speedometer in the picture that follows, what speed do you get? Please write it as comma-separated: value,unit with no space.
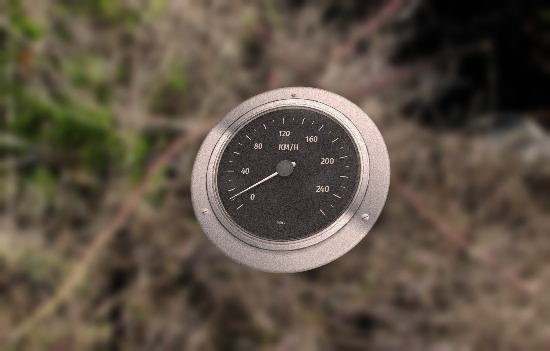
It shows 10,km/h
